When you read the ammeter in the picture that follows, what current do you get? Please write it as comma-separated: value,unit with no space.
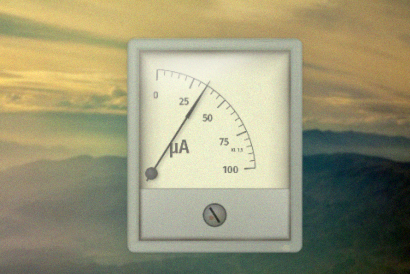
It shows 35,µA
